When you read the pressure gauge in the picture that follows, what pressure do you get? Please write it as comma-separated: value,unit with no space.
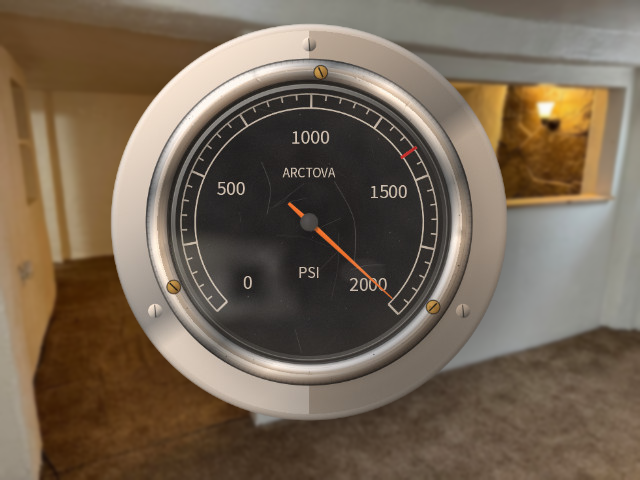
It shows 1975,psi
